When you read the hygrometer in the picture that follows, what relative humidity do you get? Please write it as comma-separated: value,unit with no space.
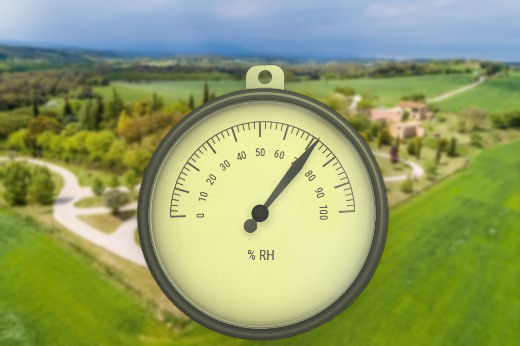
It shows 72,%
